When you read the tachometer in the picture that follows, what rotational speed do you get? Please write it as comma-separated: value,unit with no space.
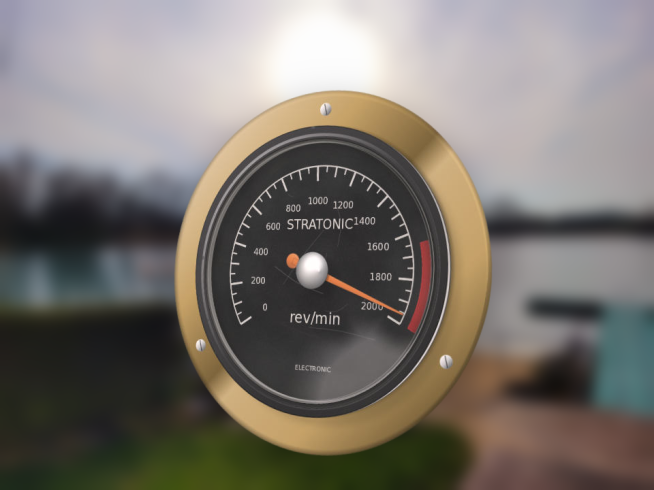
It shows 1950,rpm
